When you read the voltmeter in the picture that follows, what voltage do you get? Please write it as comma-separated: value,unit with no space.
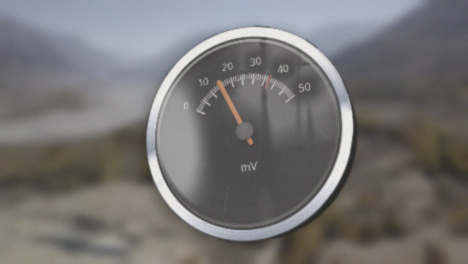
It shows 15,mV
